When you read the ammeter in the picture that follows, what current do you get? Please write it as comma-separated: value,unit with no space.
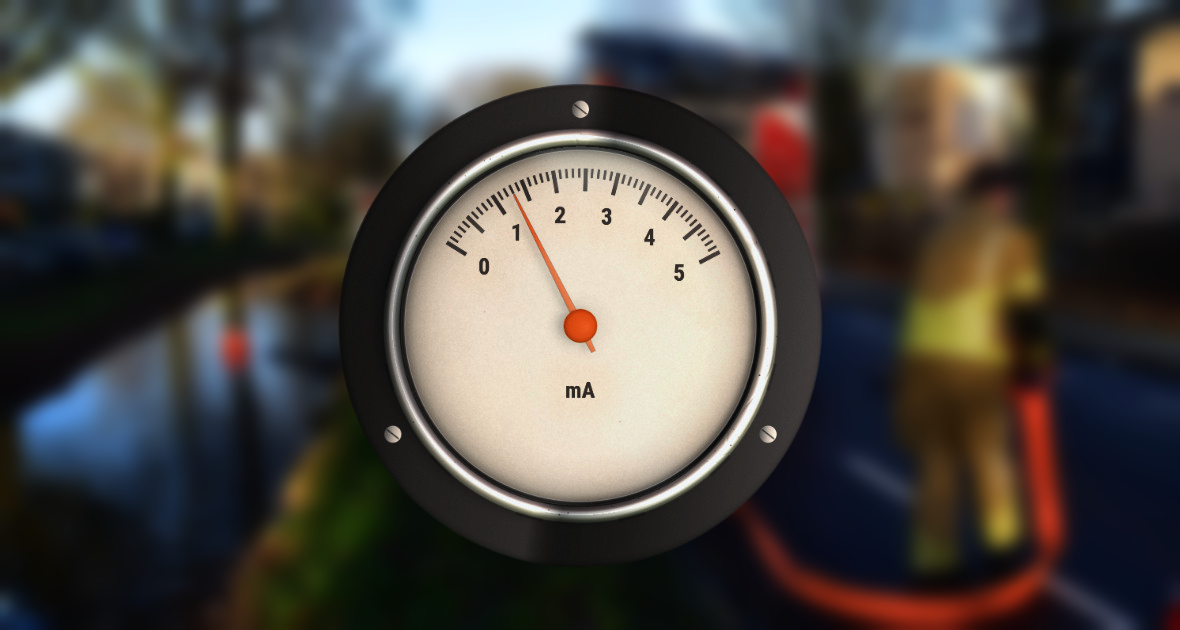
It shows 1.3,mA
